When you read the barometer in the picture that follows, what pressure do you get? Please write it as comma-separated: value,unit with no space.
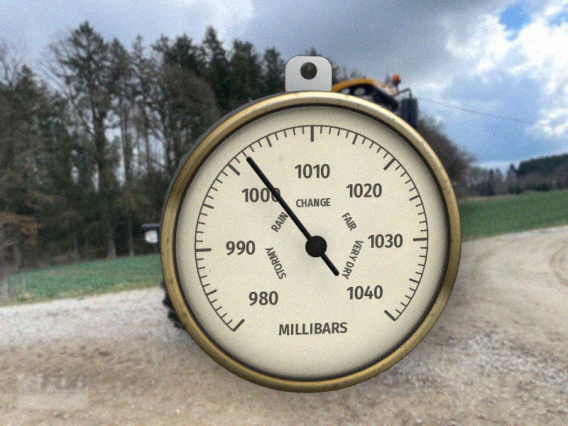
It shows 1002,mbar
